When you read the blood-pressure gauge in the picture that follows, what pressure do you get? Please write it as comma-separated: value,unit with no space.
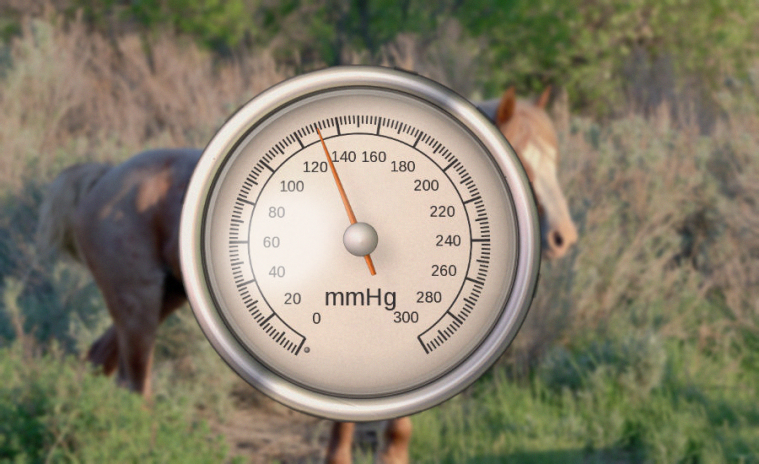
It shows 130,mmHg
